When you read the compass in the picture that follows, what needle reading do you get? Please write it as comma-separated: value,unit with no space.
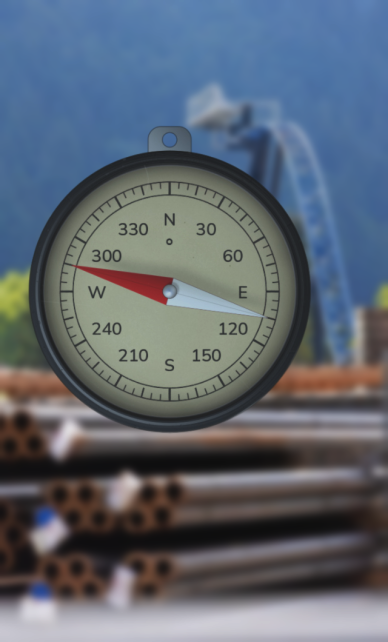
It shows 285,°
